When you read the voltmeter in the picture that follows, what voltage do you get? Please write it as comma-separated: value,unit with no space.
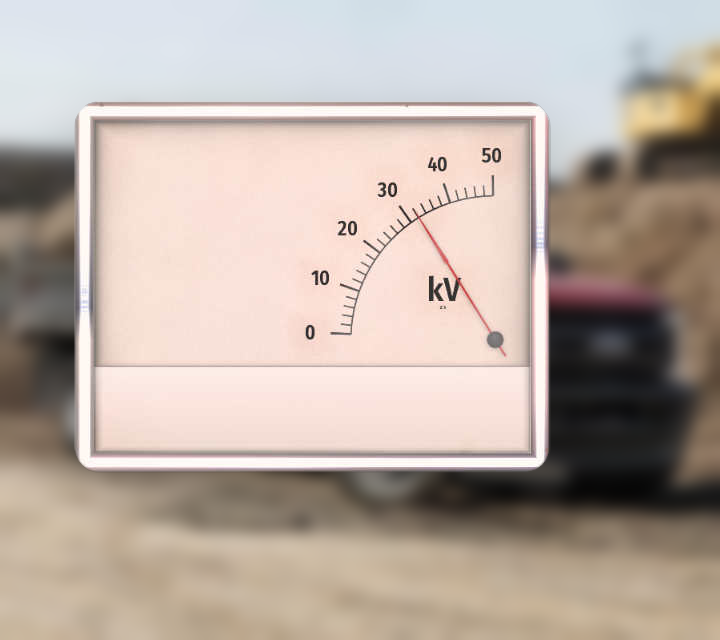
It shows 32,kV
